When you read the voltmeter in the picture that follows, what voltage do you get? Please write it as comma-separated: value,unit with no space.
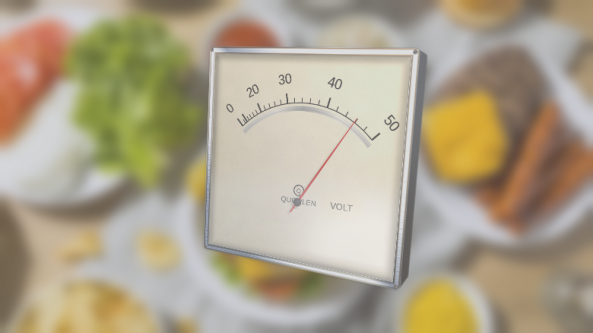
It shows 46,V
